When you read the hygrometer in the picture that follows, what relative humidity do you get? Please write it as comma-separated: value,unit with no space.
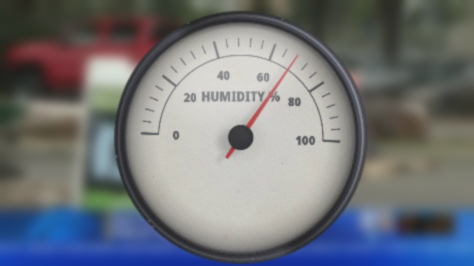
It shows 68,%
